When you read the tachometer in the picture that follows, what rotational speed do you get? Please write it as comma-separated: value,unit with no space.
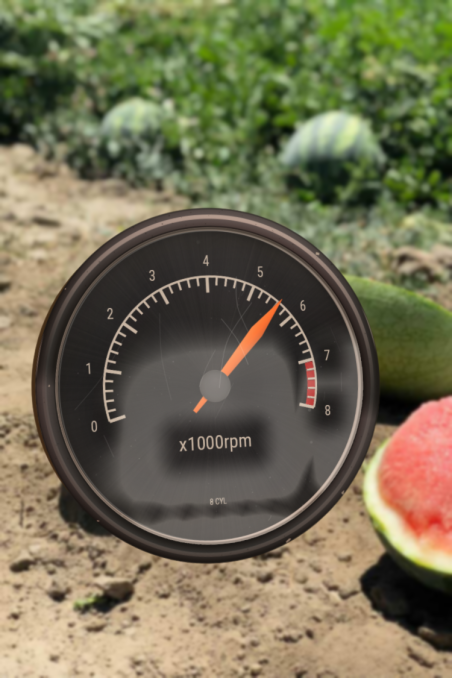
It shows 5600,rpm
